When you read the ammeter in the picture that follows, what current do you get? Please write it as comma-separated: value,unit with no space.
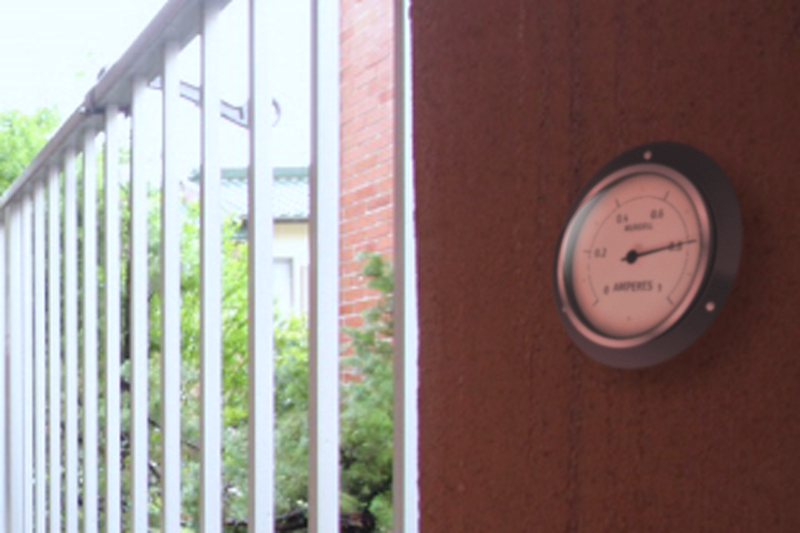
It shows 0.8,A
